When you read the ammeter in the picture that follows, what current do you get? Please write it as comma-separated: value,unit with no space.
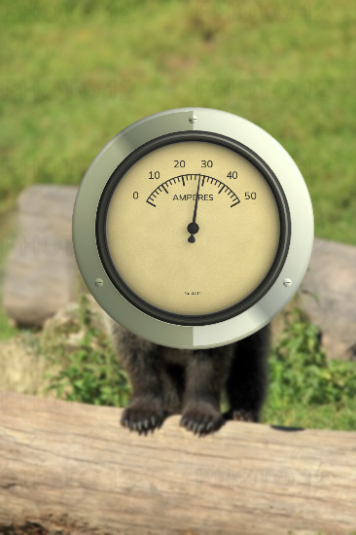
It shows 28,A
